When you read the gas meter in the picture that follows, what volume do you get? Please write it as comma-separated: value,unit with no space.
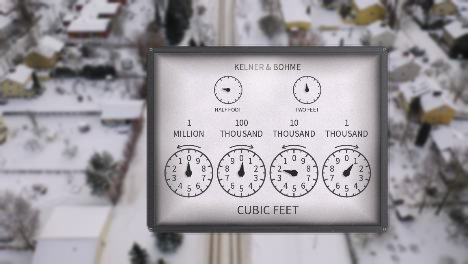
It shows 2100,ft³
